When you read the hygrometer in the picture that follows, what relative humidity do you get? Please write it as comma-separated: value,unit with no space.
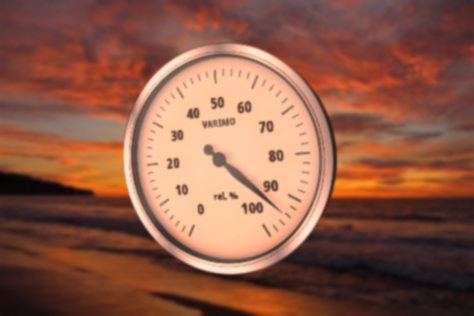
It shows 94,%
